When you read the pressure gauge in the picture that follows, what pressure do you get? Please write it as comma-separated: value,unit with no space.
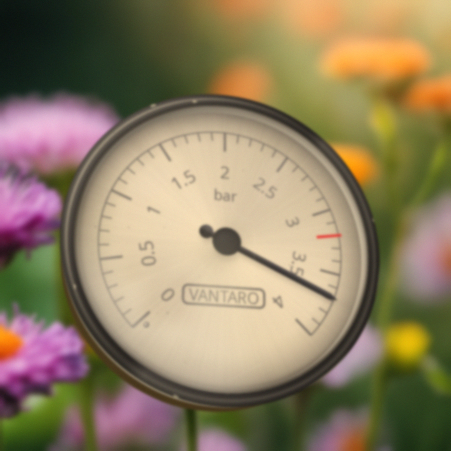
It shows 3.7,bar
